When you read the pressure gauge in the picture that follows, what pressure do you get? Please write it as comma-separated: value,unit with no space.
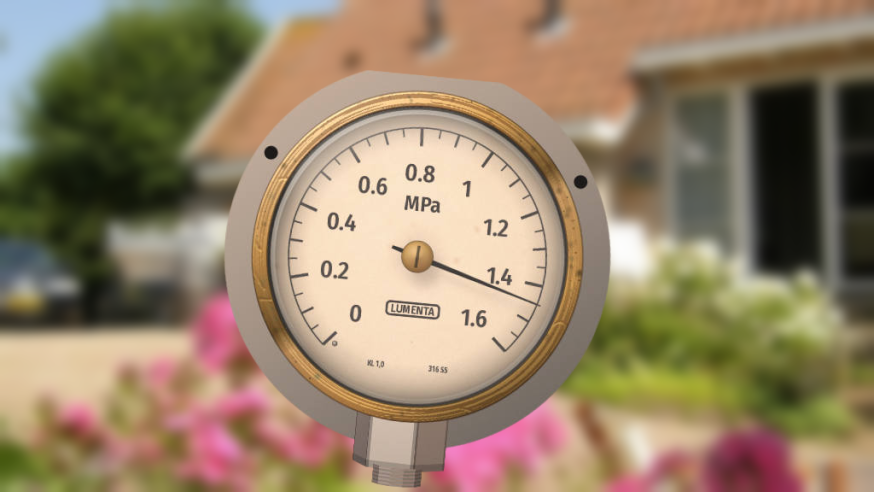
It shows 1.45,MPa
